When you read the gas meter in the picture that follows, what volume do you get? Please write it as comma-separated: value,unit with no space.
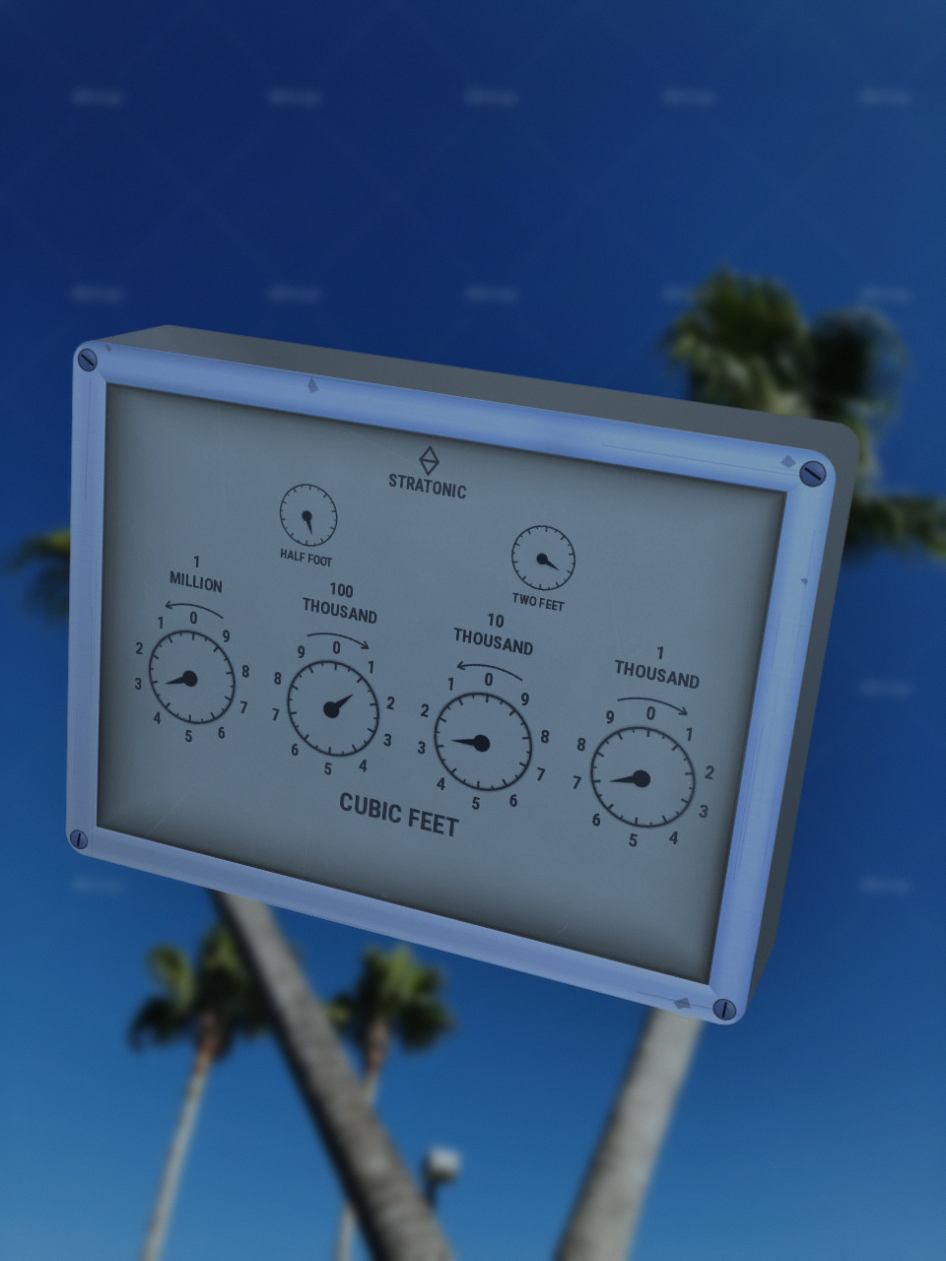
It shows 312700,ft³
